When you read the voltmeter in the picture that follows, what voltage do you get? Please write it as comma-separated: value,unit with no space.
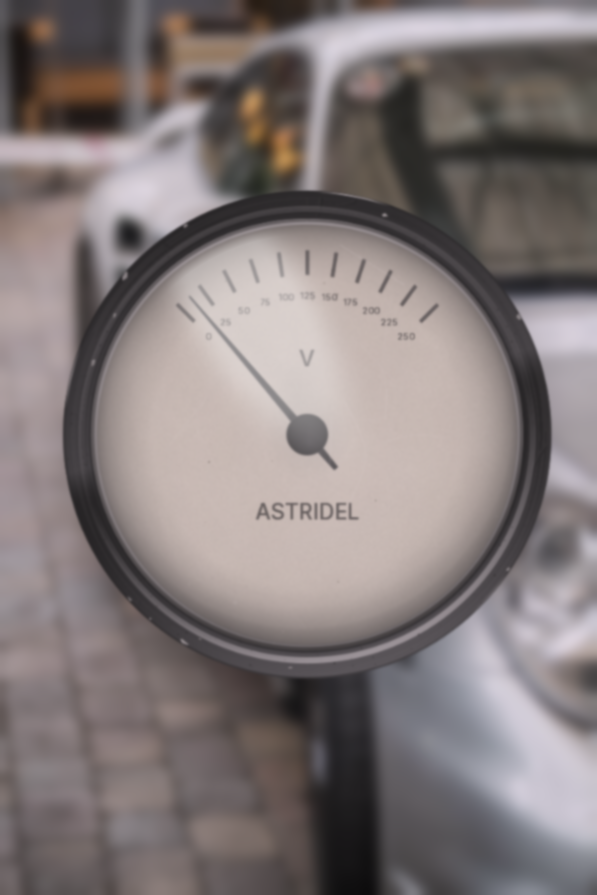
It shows 12.5,V
